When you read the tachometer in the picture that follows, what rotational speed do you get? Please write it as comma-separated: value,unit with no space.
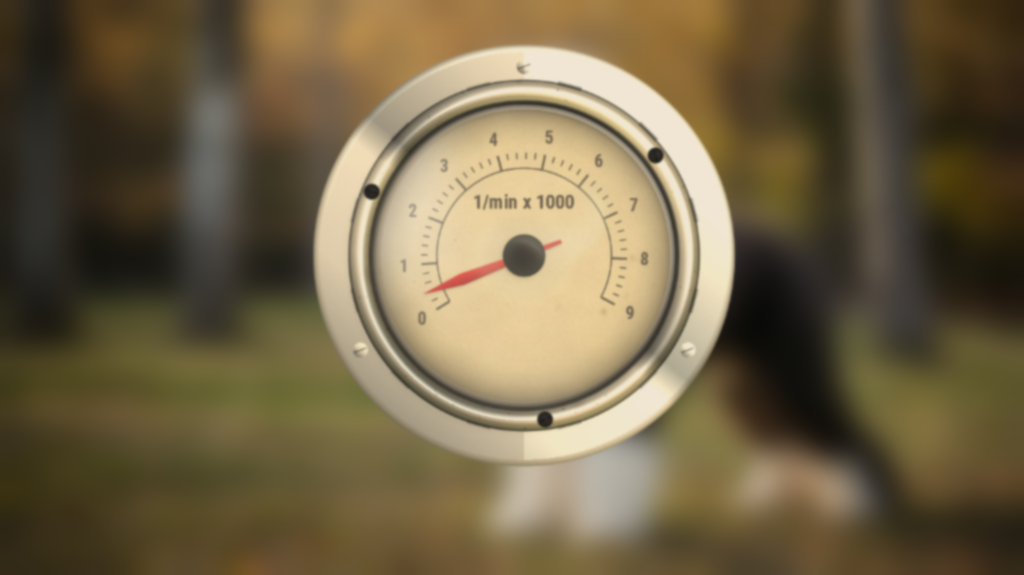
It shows 400,rpm
